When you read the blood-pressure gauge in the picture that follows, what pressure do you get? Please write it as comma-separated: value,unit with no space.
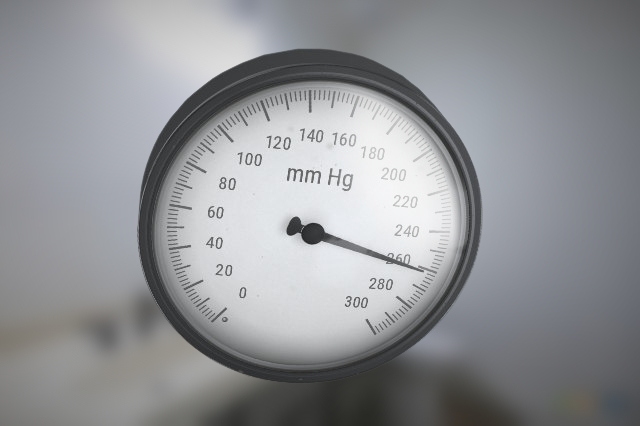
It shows 260,mmHg
